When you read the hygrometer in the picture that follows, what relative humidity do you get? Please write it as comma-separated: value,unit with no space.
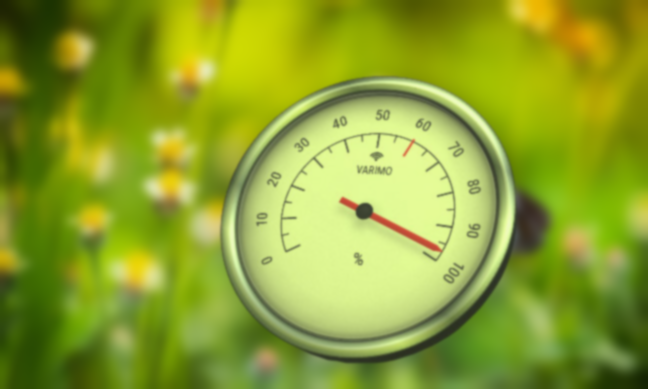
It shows 97.5,%
